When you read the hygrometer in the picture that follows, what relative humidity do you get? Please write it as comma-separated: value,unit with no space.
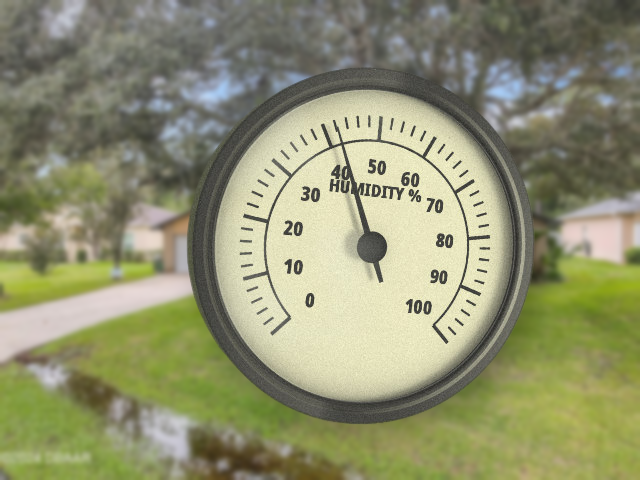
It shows 42,%
